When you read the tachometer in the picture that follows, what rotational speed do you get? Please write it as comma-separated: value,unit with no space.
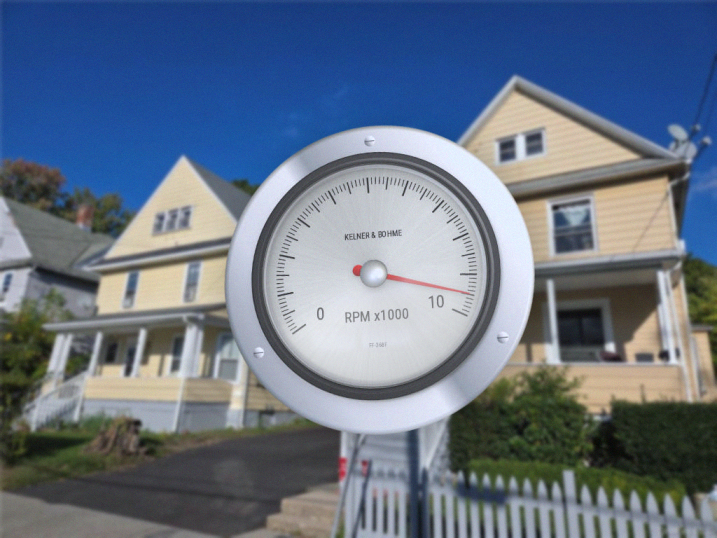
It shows 9500,rpm
